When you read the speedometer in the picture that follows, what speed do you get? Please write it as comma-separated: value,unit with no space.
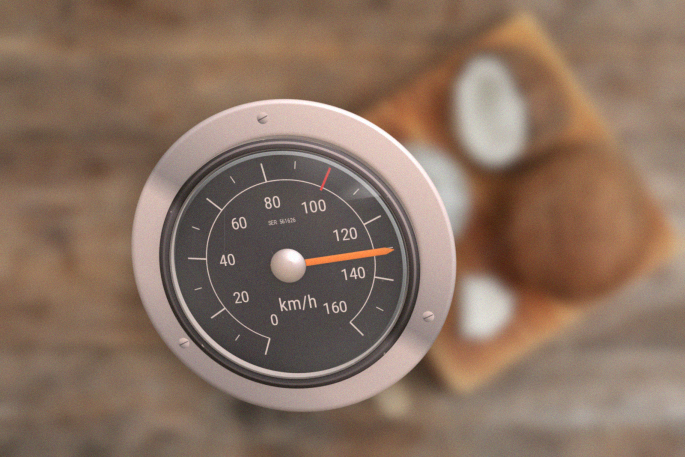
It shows 130,km/h
